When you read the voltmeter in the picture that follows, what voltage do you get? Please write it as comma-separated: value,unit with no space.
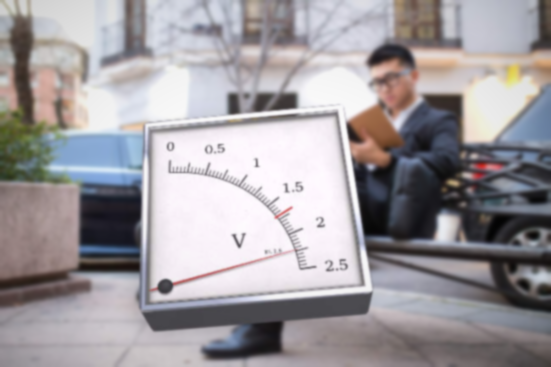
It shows 2.25,V
